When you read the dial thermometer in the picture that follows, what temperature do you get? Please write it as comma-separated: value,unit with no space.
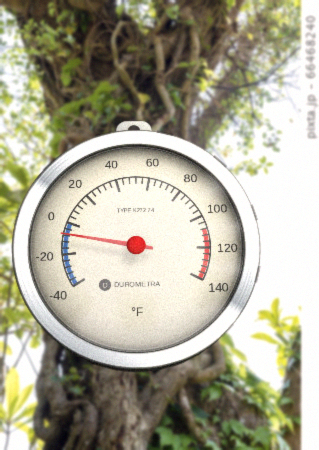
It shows -8,°F
